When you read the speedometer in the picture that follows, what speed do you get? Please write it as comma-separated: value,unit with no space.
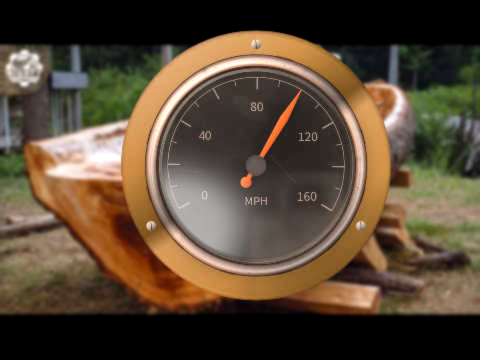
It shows 100,mph
